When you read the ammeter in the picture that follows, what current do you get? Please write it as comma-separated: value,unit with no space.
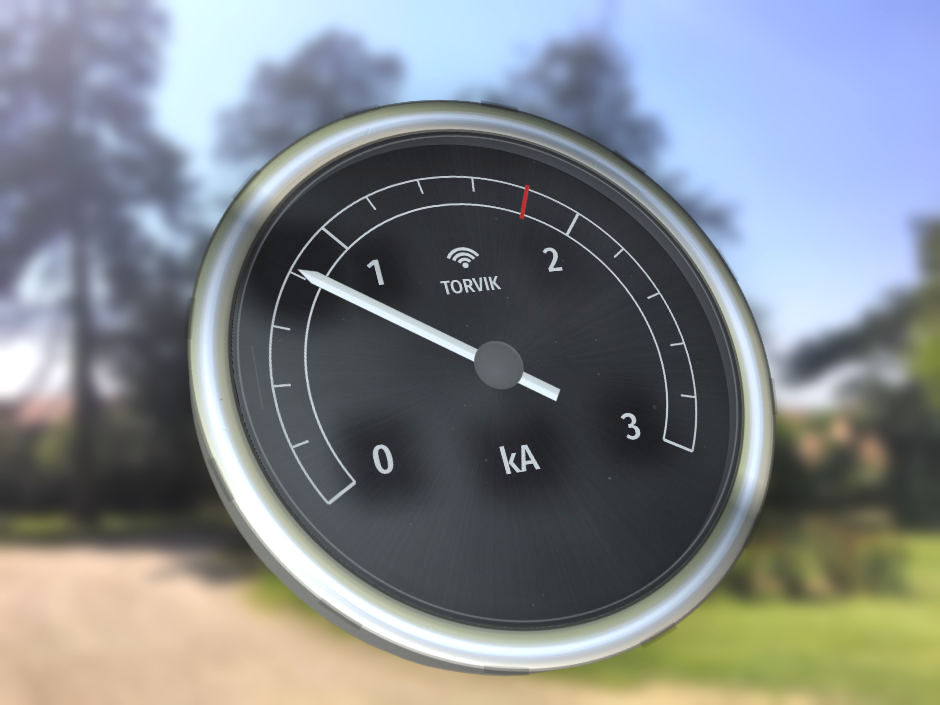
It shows 0.8,kA
